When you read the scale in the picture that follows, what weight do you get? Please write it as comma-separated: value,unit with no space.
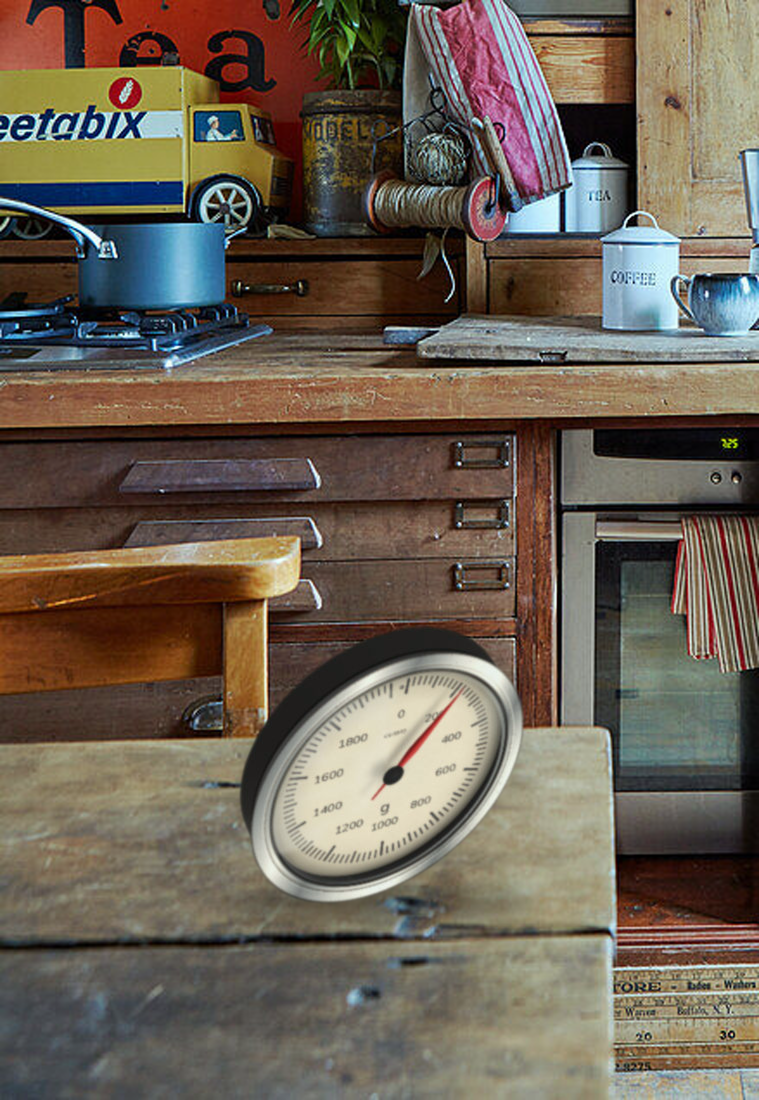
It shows 200,g
